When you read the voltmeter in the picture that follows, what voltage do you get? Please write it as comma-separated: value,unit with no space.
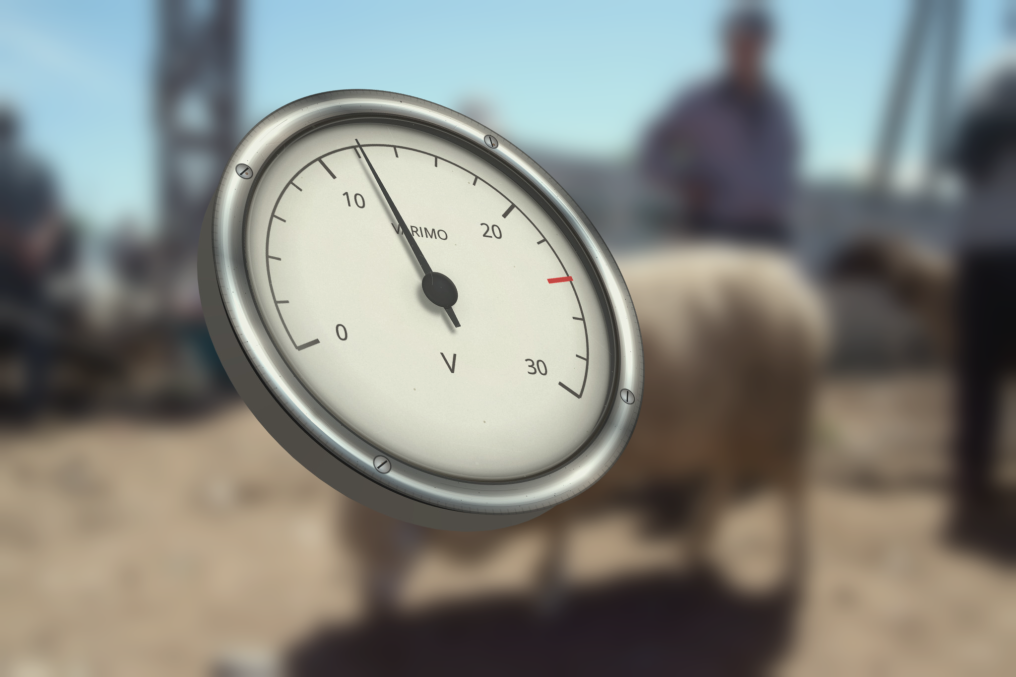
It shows 12,V
